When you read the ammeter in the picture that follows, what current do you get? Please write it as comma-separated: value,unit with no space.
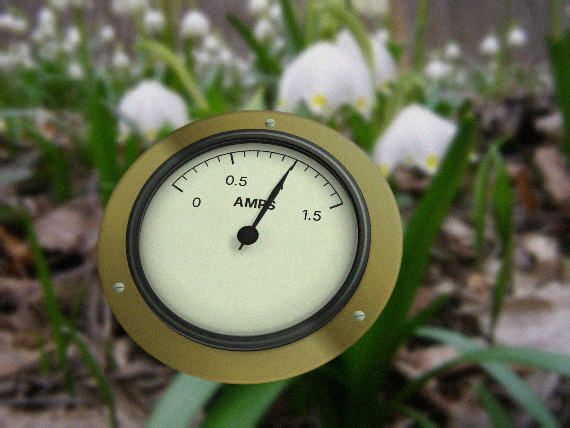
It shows 1,A
